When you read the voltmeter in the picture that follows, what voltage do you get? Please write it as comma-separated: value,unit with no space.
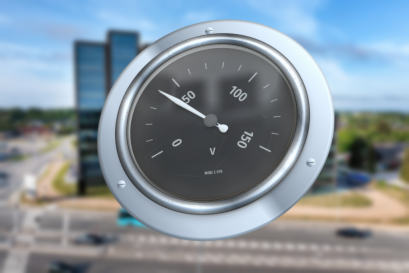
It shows 40,V
